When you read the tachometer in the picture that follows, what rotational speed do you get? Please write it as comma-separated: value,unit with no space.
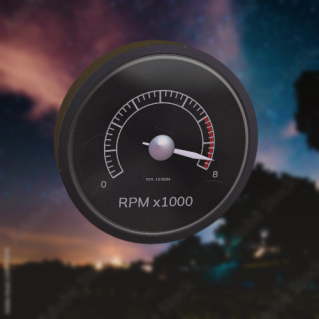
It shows 7600,rpm
